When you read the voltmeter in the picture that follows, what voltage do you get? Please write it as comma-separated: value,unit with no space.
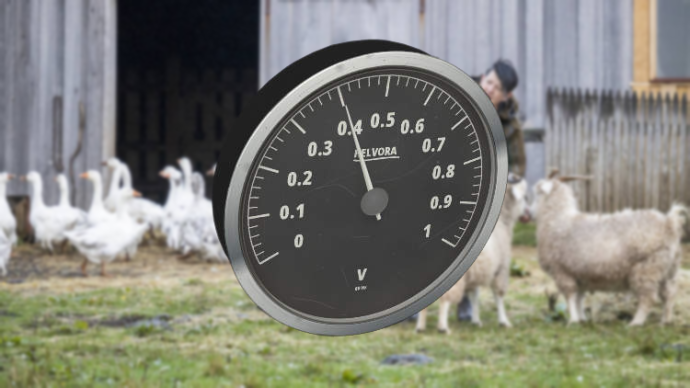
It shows 0.4,V
